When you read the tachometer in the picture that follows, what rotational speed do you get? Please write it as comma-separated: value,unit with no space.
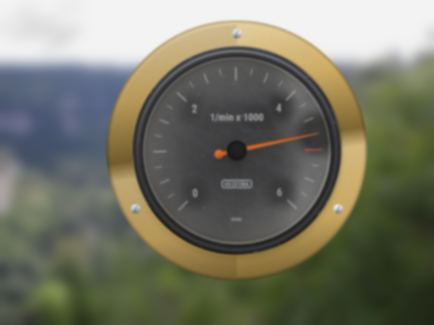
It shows 4750,rpm
